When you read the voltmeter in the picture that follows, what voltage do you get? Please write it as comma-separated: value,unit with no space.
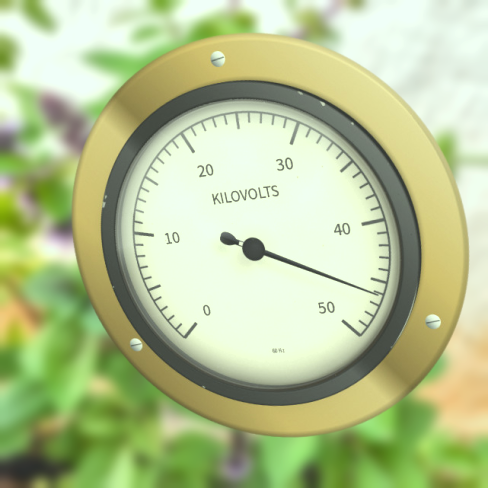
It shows 46,kV
